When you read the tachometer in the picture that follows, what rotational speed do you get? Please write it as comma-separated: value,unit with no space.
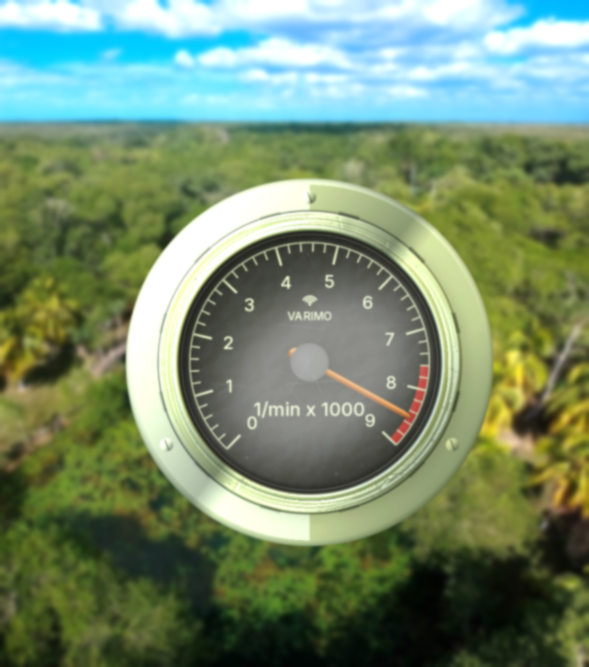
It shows 8500,rpm
